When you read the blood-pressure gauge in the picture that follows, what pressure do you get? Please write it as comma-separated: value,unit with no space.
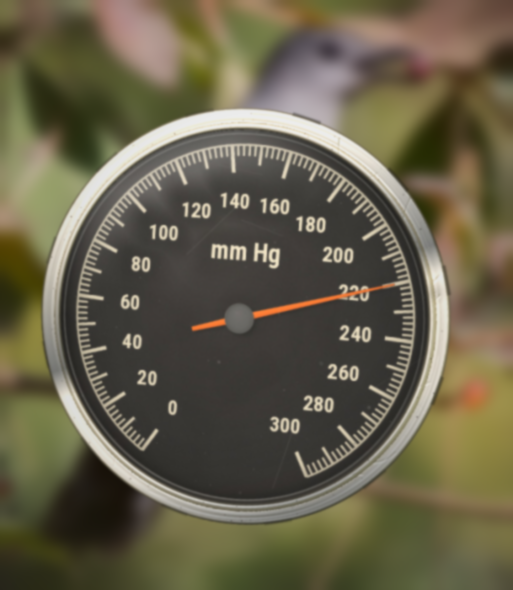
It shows 220,mmHg
